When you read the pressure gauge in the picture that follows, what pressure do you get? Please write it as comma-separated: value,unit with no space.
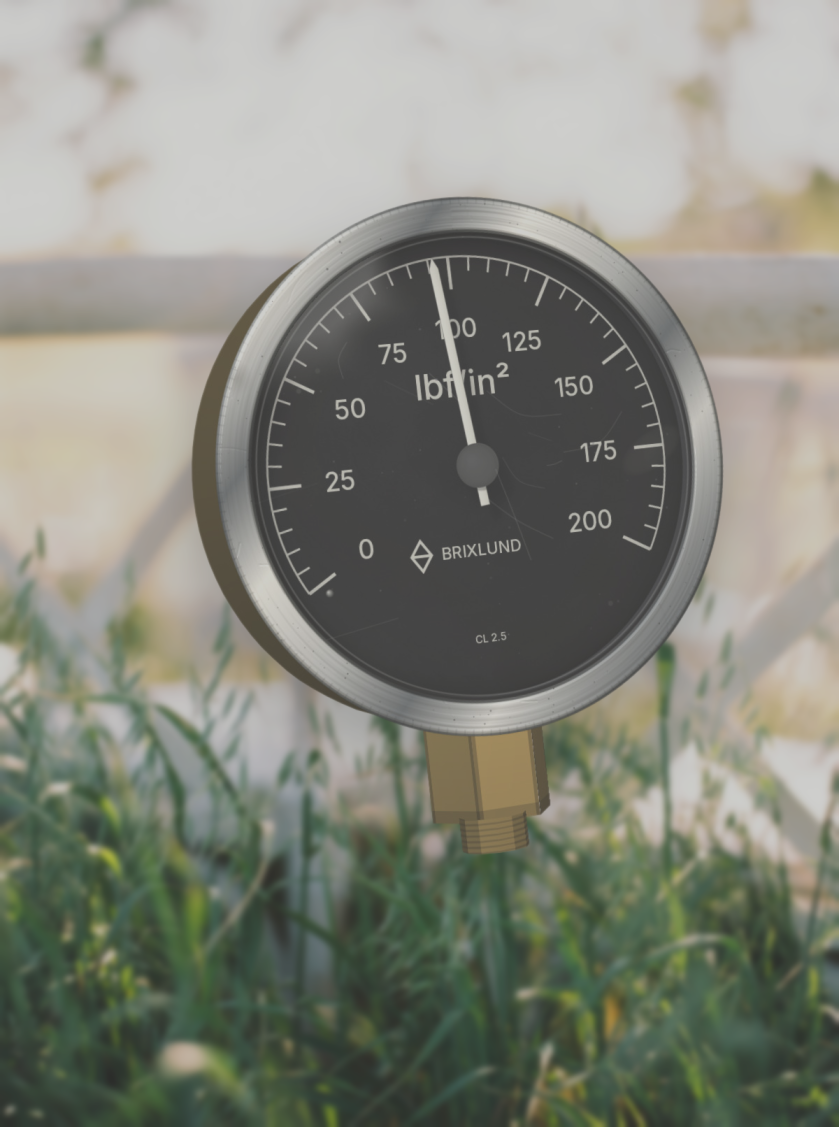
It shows 95,psi
